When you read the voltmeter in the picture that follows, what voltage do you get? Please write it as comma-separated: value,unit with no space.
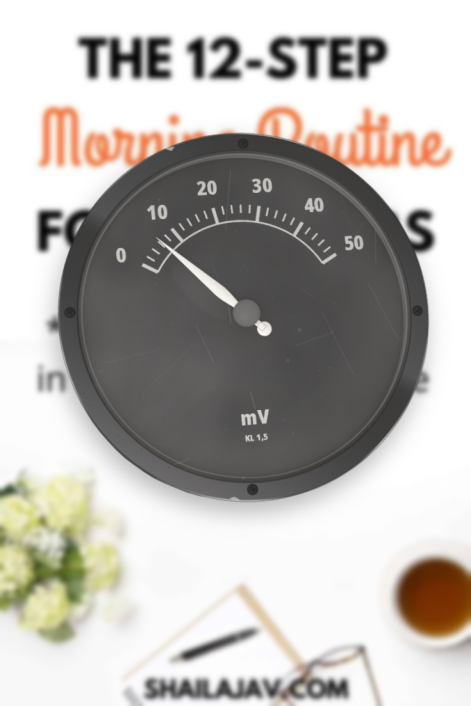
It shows 6,mV
